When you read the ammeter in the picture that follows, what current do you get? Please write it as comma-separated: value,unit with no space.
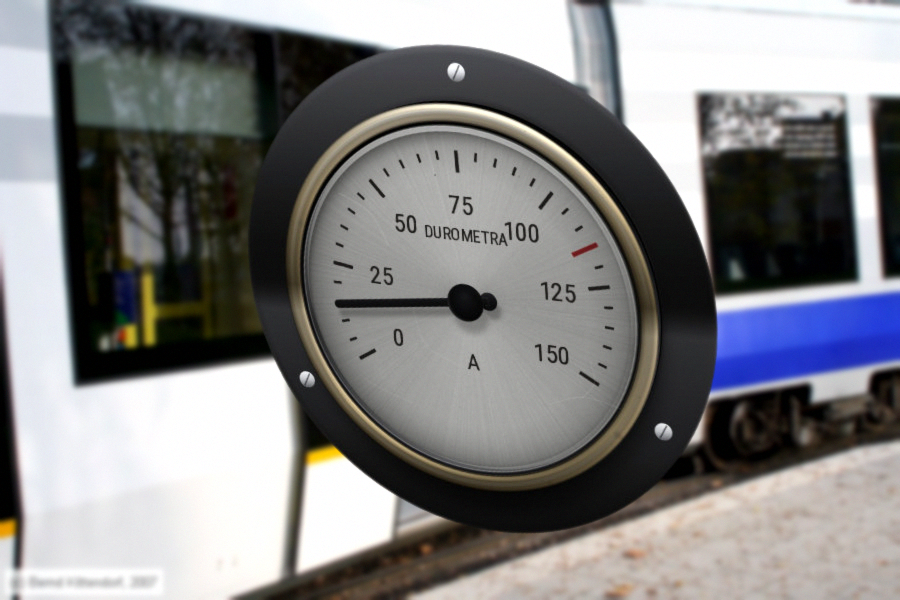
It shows 15,A
